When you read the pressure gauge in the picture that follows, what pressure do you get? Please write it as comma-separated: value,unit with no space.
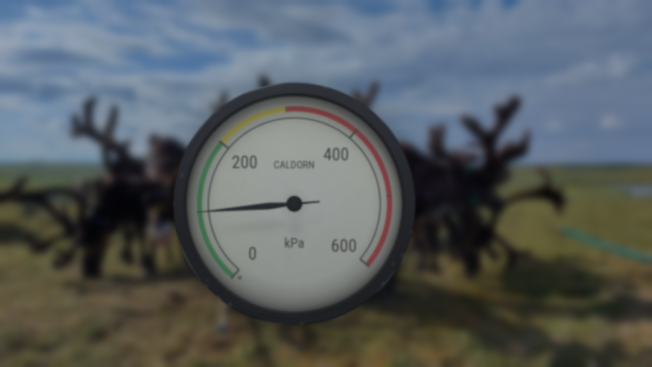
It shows 100,kPa
